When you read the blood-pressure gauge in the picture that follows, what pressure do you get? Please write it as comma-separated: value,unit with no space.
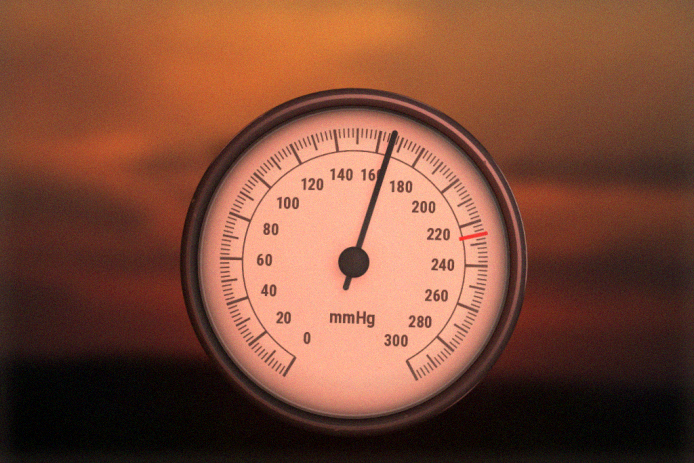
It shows 166,mmHg
